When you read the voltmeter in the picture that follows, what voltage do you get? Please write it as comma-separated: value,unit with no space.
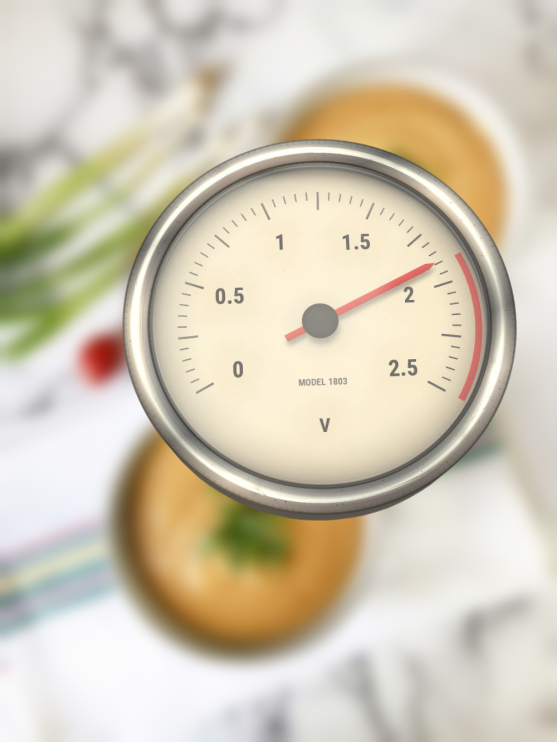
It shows 1.9,V
